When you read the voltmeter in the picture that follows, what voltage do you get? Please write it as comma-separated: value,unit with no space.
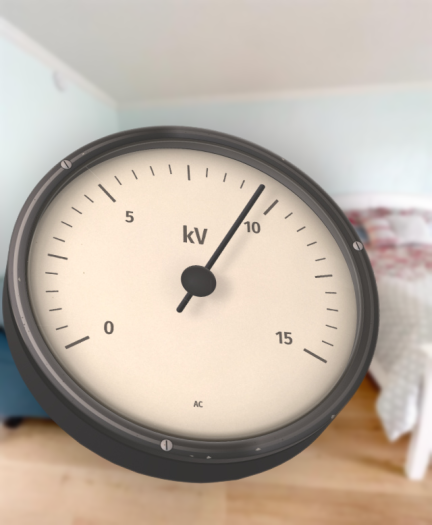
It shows 9.5,kV
